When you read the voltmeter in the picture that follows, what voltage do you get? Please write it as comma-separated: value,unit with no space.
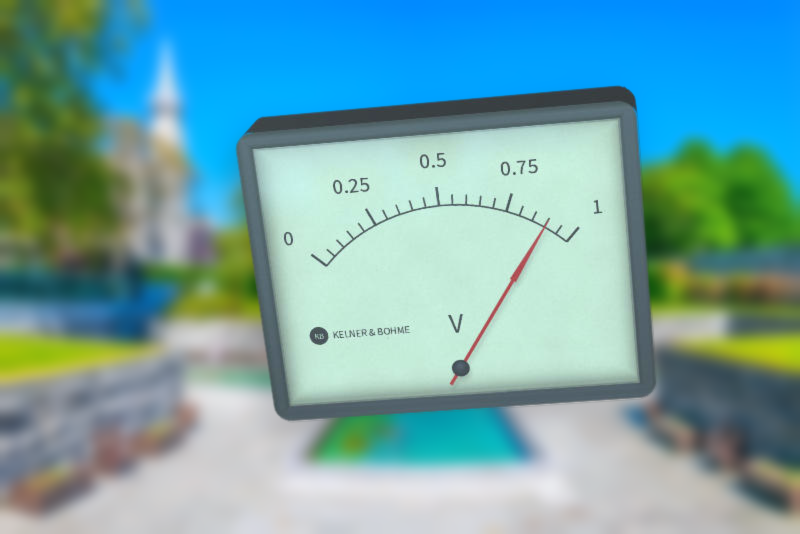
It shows 0.9,V
